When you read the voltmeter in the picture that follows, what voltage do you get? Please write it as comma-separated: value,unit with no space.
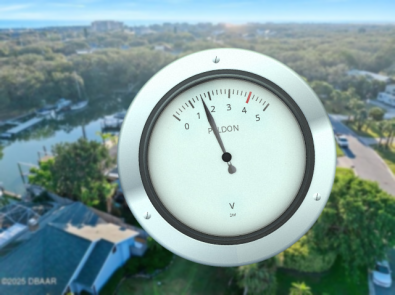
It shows 1.6,V
